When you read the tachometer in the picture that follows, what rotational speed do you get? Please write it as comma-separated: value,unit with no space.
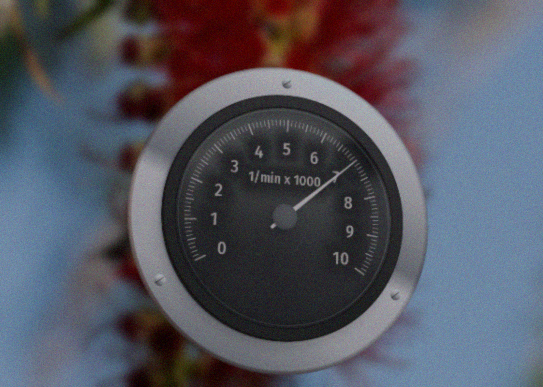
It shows 7000,rpm
